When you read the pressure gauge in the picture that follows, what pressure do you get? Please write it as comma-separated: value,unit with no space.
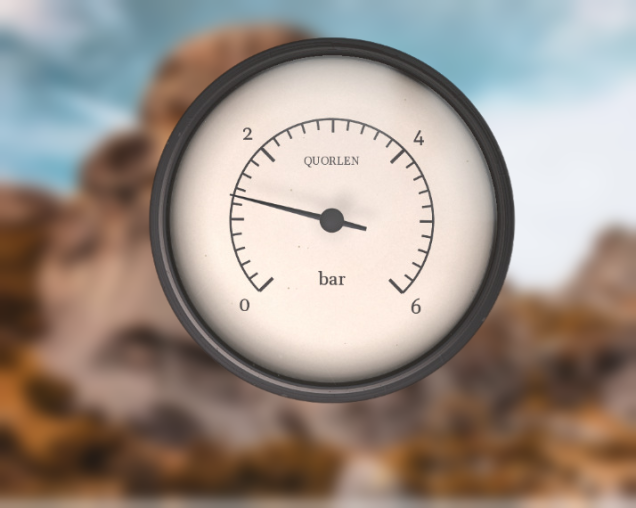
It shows 1.3,bar
